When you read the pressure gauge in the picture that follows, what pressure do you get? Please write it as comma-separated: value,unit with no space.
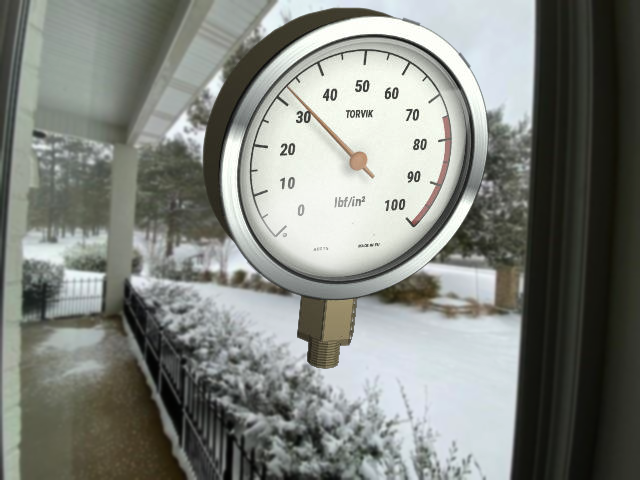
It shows 32.5,psi
